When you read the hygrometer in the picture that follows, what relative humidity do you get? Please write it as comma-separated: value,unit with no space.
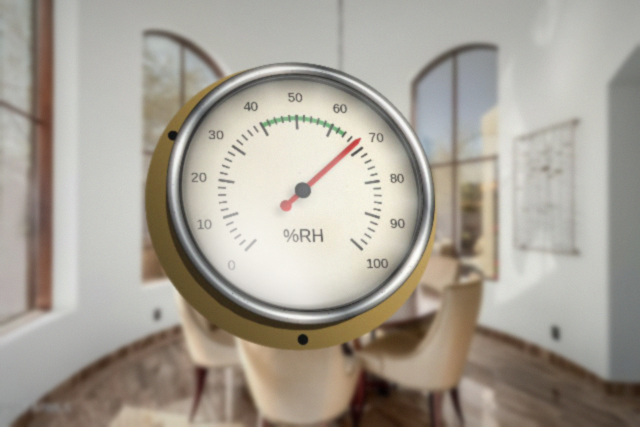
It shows 68,%
